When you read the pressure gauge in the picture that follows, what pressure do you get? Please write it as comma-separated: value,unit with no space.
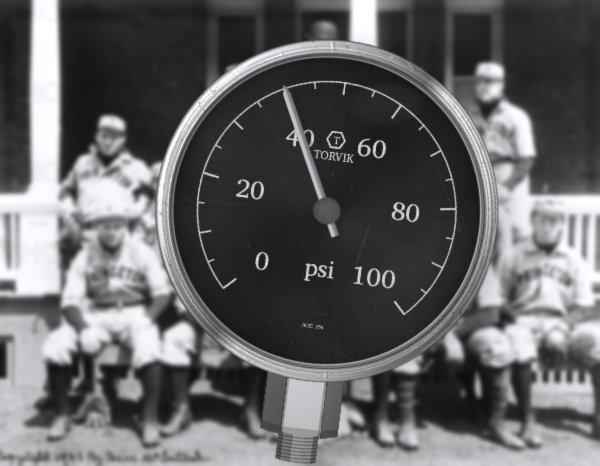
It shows 40,psi
